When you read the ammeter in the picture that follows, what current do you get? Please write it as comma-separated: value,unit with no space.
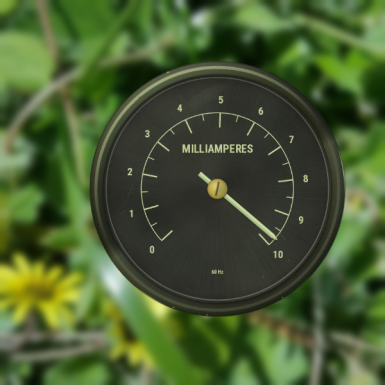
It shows 9.75,mA
